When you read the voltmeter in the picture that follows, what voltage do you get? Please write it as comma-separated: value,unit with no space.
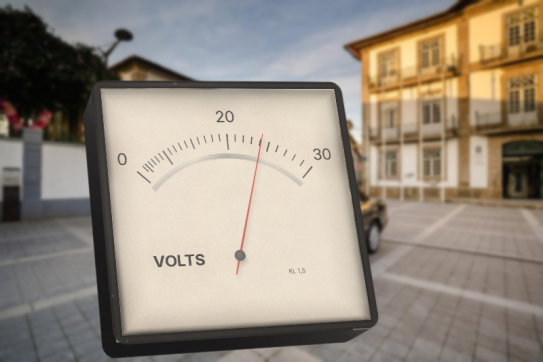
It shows 24,V
